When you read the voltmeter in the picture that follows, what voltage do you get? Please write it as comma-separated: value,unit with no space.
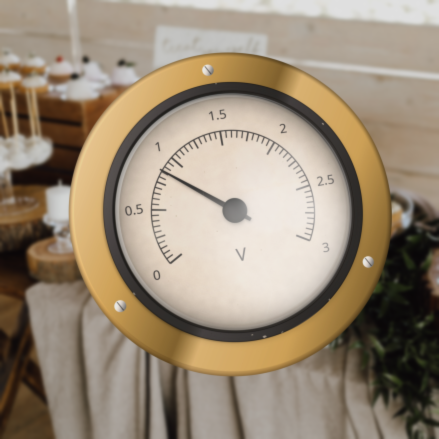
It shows 0.85,V
